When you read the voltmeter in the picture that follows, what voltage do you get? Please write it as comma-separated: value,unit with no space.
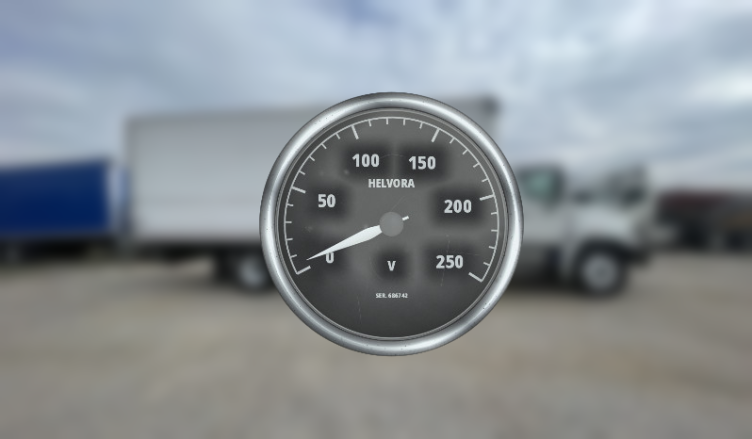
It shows 5,V
